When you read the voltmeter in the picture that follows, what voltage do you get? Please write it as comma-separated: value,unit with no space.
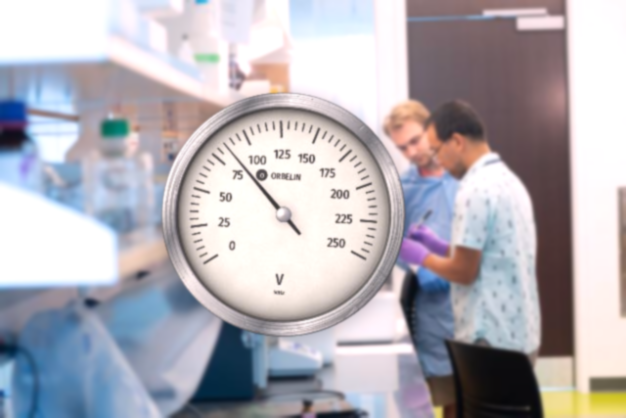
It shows 85,V
